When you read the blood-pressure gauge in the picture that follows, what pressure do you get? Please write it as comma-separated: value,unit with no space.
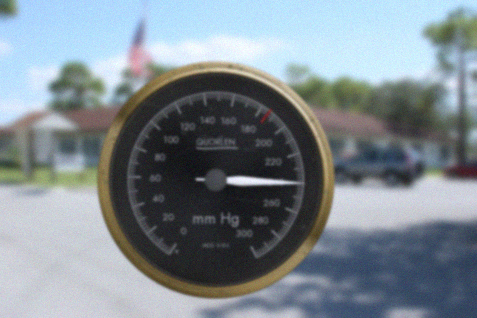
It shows 240,mmHg
